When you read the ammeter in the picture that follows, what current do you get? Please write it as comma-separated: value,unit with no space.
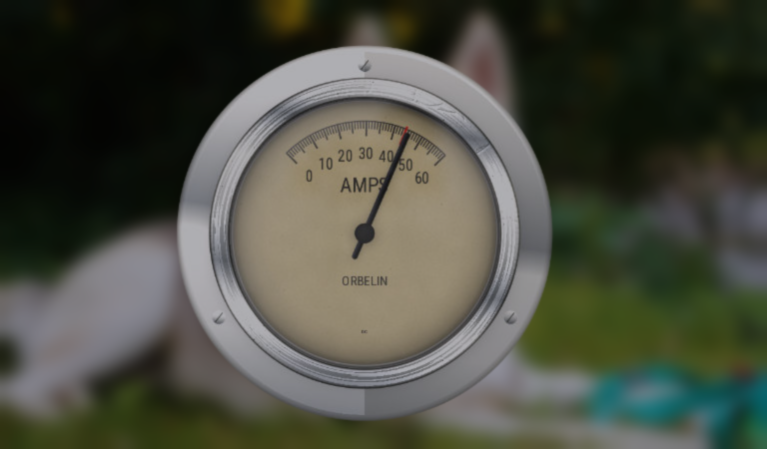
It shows 45,A
